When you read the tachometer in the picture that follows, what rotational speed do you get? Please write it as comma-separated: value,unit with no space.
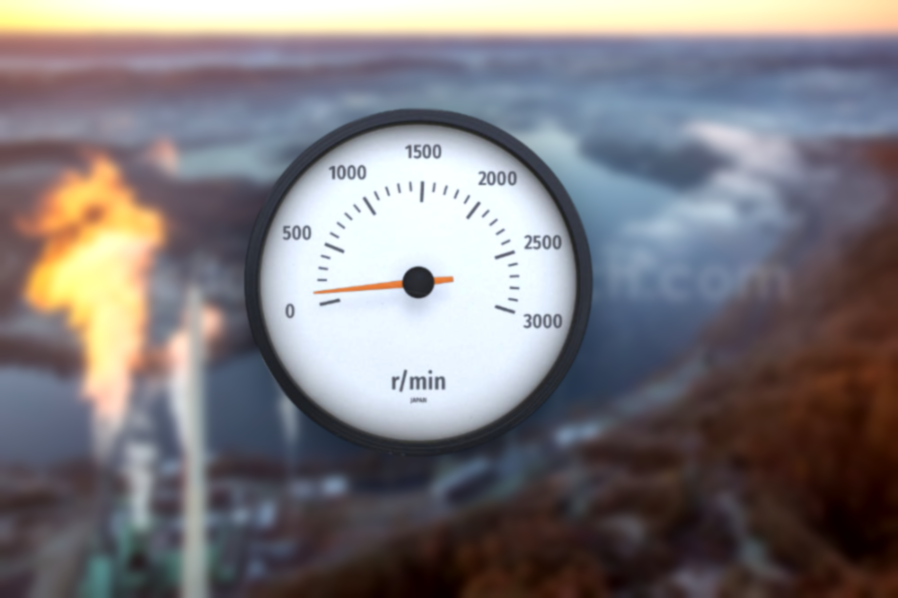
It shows 100,rpm
